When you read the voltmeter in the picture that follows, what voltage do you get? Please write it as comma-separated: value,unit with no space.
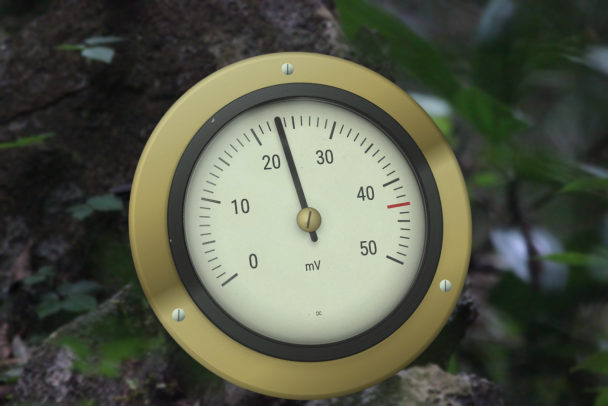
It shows 23,mV
